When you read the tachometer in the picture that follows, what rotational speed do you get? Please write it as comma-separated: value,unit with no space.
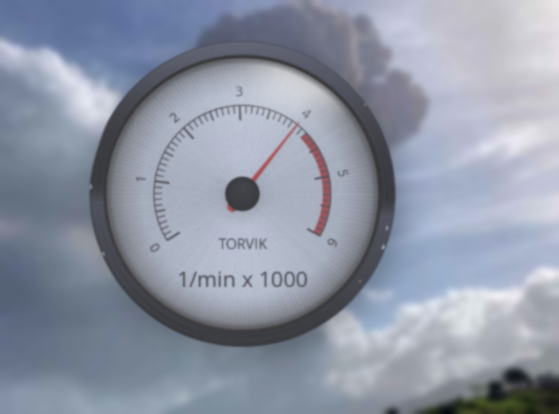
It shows 4000,rpm
